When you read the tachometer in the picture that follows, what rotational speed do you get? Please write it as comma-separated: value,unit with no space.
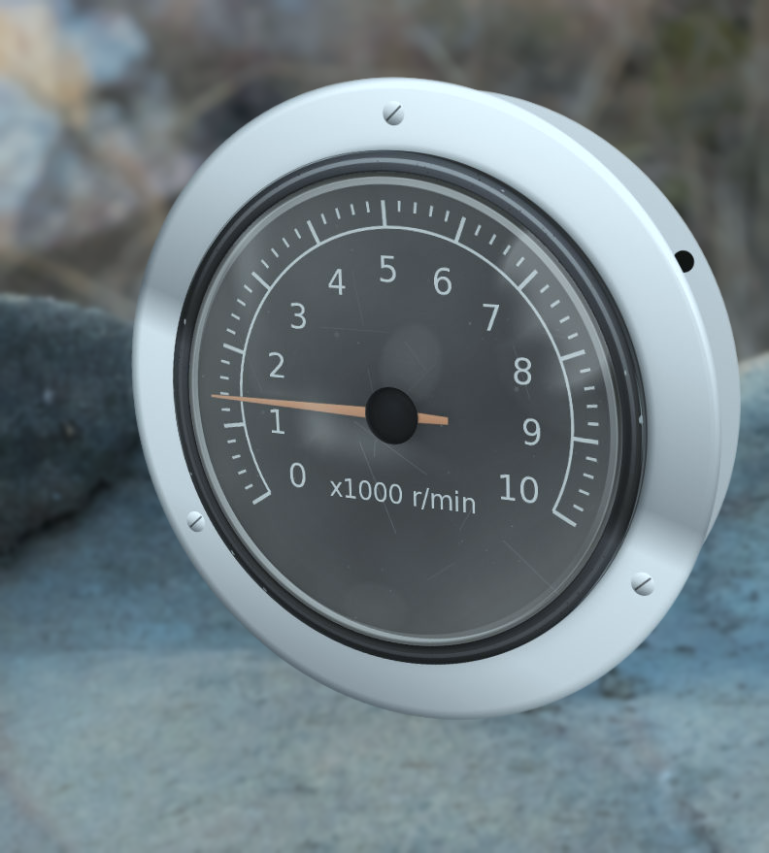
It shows 1400,rpm
